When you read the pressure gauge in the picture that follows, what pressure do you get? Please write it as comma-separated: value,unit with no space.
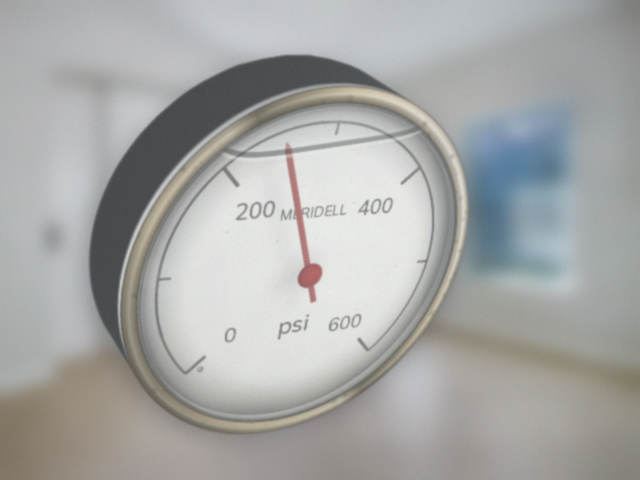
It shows 250,psi
